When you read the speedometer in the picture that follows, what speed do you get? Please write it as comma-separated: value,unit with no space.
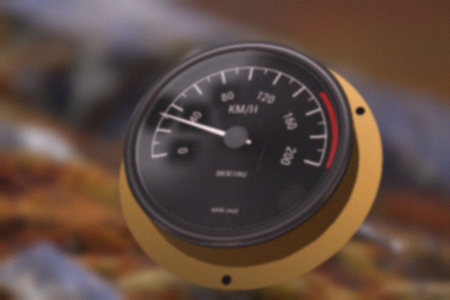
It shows 30,km/h
